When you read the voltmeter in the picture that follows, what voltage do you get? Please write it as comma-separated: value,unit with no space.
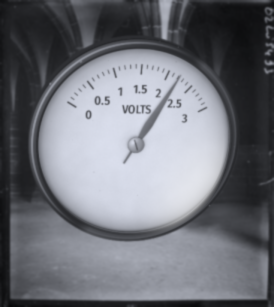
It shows 2.2,V
